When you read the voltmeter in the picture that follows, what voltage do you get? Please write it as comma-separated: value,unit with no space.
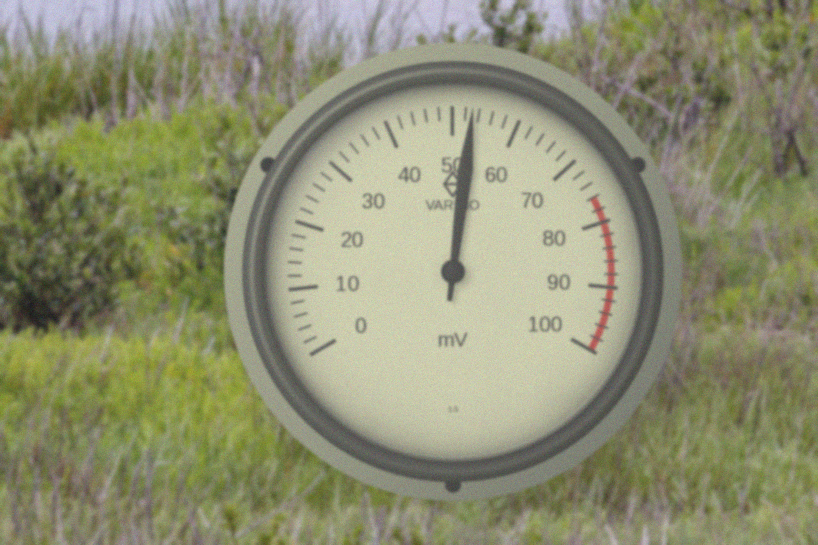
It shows 53,mV
